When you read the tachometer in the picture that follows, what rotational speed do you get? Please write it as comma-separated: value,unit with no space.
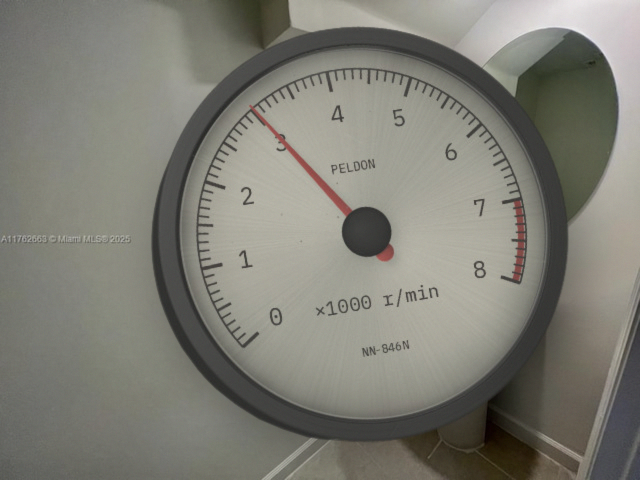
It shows 3000,rpm
